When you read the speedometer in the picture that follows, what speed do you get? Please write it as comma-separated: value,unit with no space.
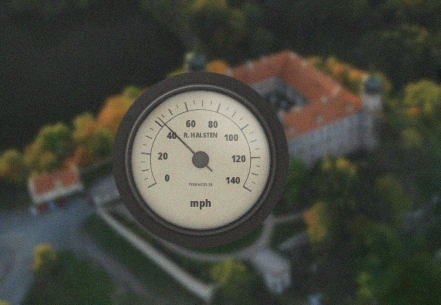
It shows 42.5,mph
